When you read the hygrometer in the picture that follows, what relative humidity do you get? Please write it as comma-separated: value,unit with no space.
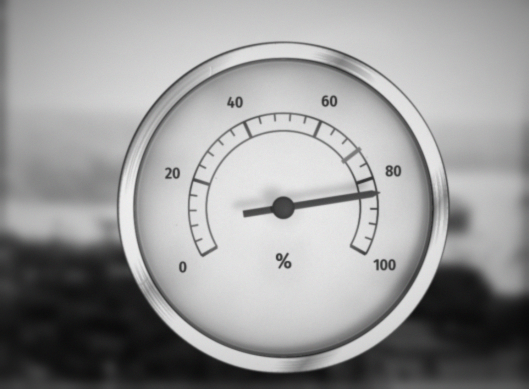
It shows 84,%
